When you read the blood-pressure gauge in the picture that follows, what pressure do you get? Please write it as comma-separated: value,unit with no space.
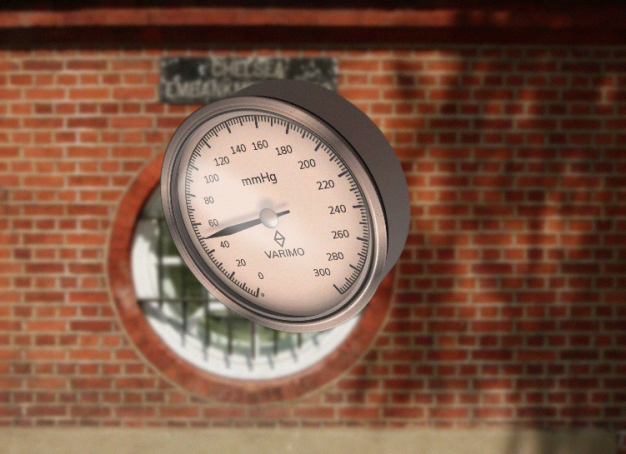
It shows 50,mmHg
